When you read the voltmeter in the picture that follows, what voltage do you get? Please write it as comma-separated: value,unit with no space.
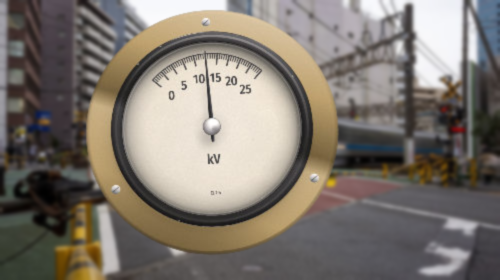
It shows 12.5,kV
